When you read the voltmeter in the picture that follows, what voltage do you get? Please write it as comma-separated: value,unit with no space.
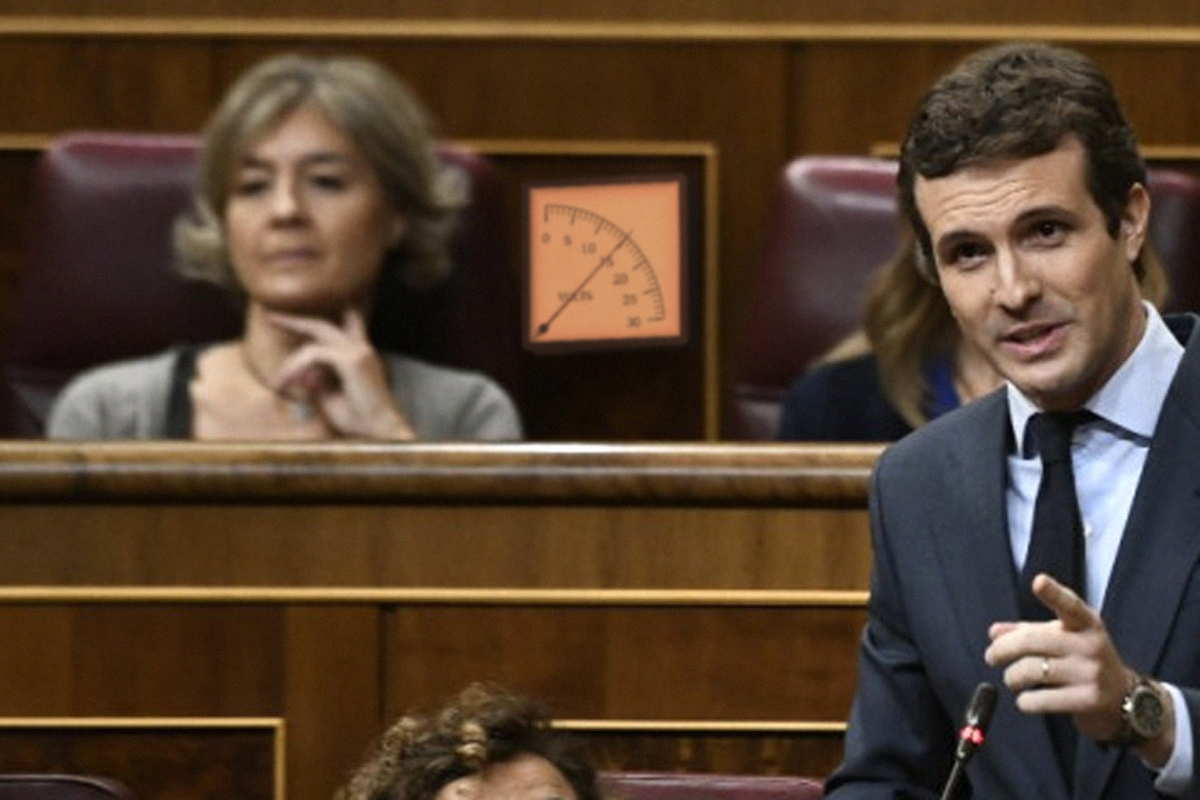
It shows 15,V
